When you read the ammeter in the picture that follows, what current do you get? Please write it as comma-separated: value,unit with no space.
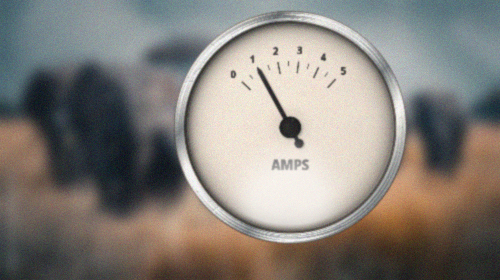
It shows 1,A
